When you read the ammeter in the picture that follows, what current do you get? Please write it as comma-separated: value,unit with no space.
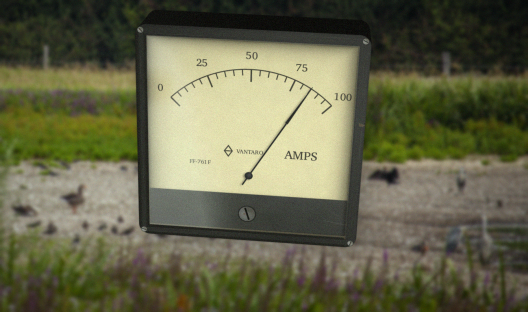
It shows 85,A
